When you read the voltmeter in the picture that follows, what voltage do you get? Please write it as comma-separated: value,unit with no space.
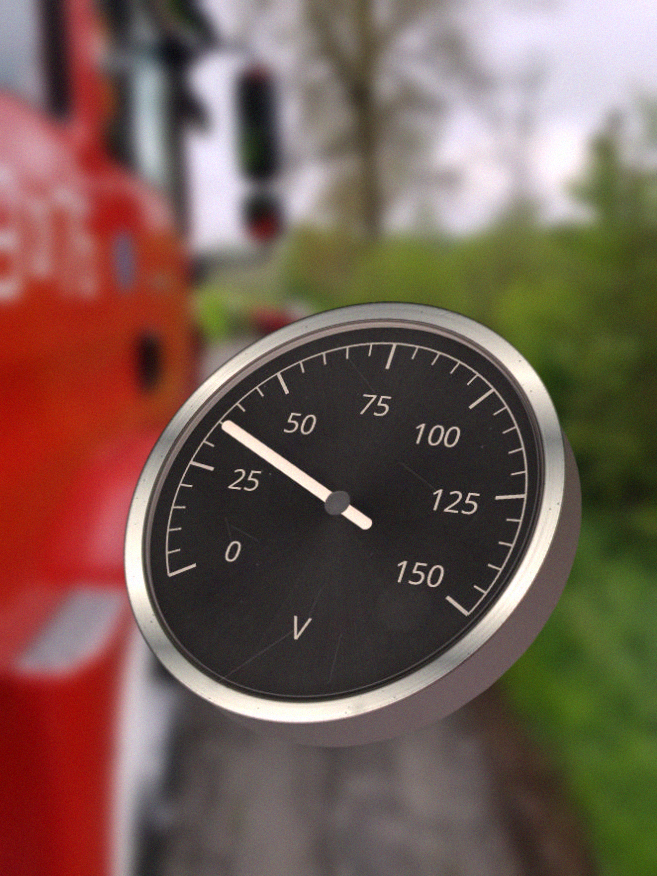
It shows 35,V
